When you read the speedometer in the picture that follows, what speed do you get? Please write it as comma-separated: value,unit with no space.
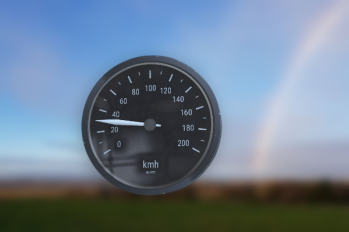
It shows 30,km/h
